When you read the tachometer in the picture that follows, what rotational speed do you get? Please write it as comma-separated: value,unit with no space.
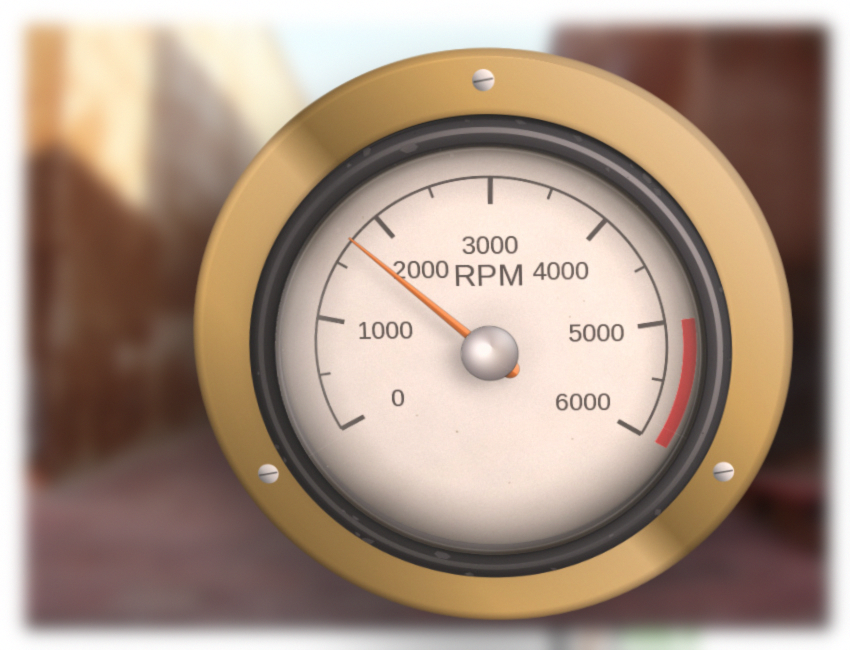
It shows 1750,rpm
